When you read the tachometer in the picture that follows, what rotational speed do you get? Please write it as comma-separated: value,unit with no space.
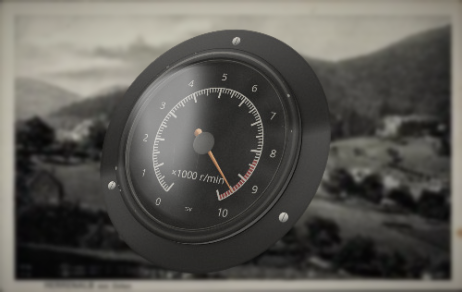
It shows 9500,rpm
